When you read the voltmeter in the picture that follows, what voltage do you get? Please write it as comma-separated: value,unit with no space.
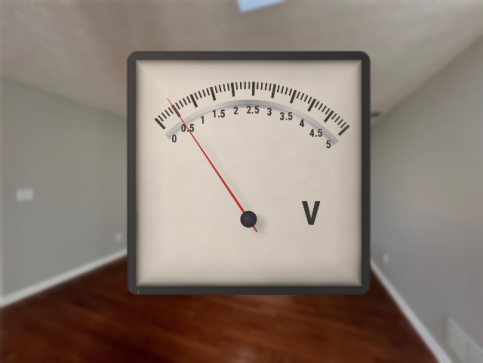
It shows 0.5,V
